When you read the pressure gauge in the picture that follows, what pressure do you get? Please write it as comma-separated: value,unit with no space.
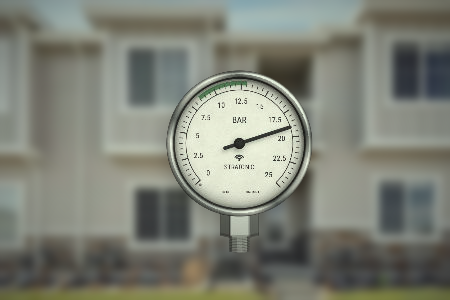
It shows 19,bar
